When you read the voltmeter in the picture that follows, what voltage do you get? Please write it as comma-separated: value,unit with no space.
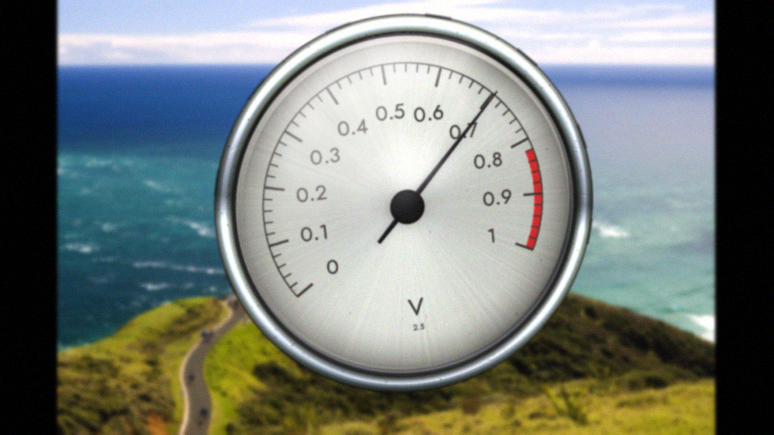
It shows 0.7,V
